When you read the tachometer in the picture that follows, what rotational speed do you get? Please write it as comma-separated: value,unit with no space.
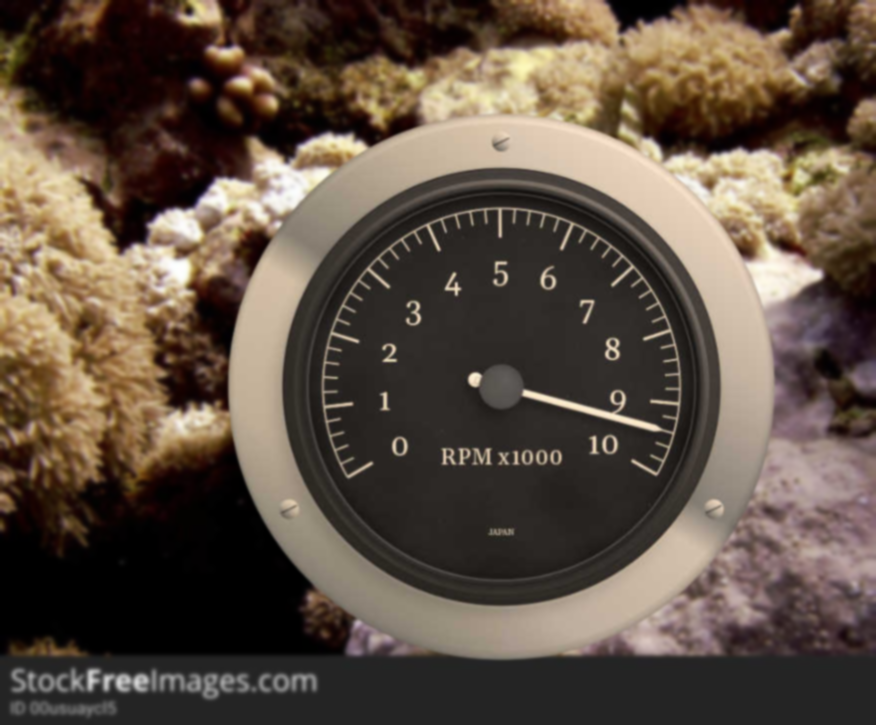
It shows 9400,rpm
